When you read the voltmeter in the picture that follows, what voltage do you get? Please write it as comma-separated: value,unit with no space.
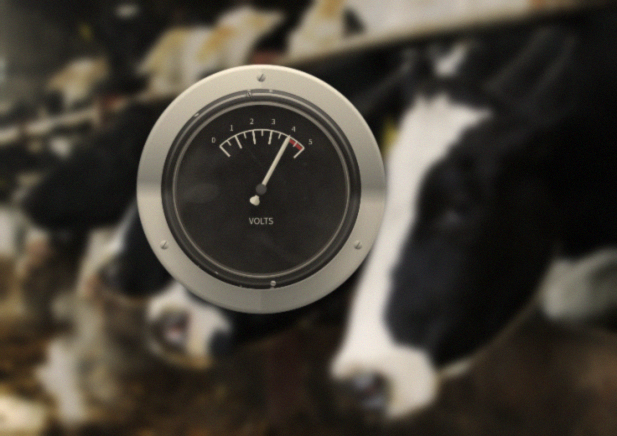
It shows 4,V
